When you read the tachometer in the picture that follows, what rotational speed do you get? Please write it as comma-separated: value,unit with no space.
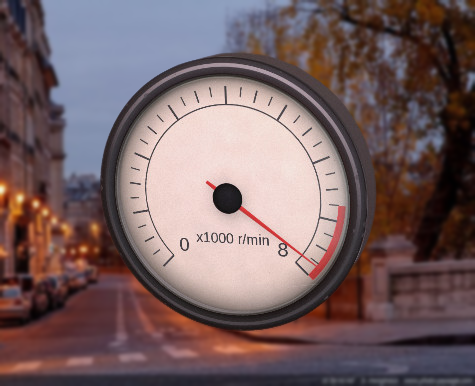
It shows 7750,rpm
